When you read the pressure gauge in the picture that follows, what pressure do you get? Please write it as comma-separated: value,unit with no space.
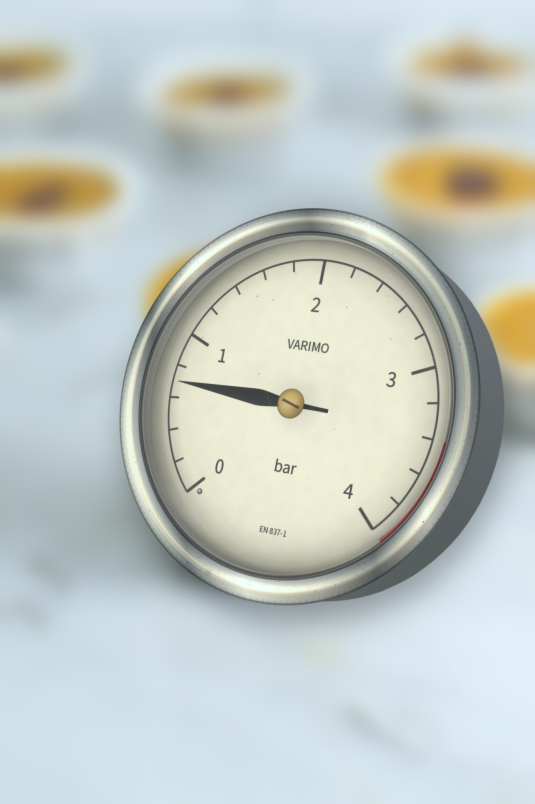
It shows 0.7,bar
